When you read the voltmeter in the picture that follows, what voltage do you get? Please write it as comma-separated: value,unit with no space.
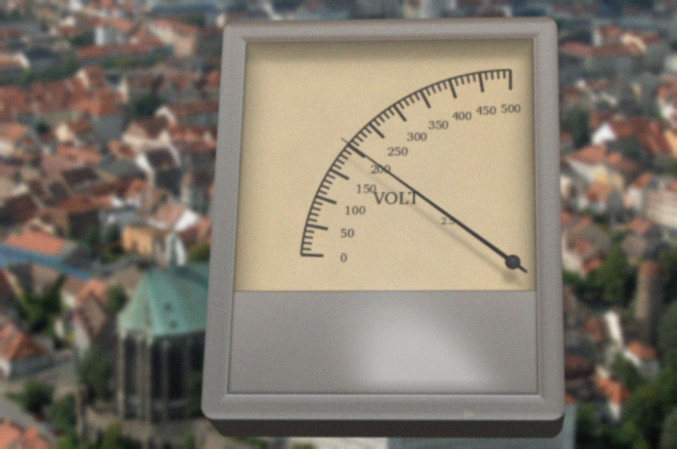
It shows 200,V
